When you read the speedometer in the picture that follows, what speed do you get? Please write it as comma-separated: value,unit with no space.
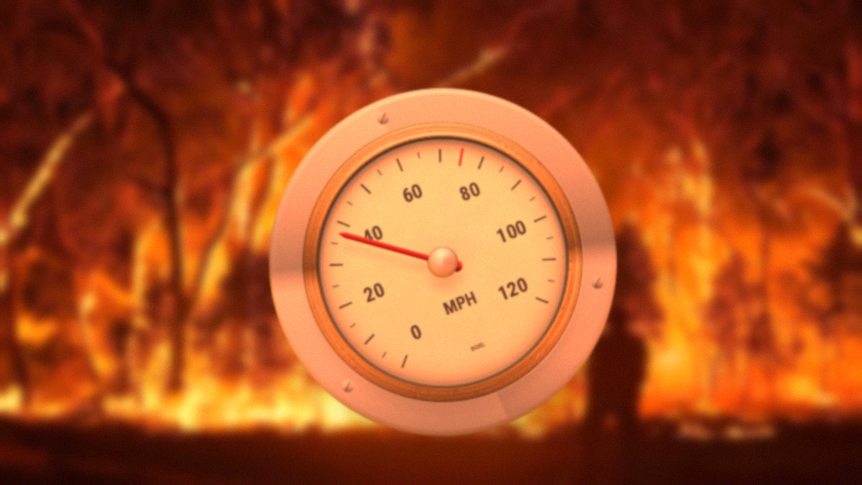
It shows 37.5,mph
